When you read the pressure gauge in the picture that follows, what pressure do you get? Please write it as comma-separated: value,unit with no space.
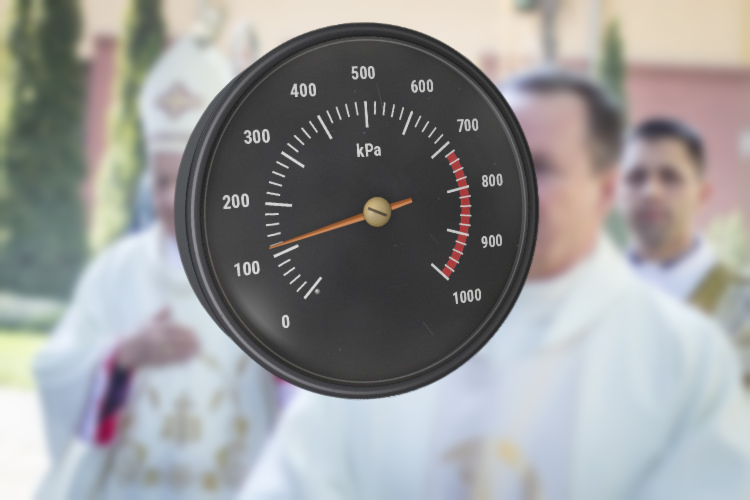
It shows 120,kPa
